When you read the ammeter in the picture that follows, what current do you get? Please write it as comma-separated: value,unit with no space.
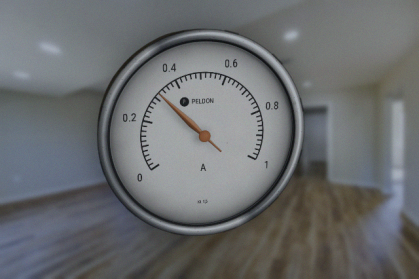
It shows 0.32,A
